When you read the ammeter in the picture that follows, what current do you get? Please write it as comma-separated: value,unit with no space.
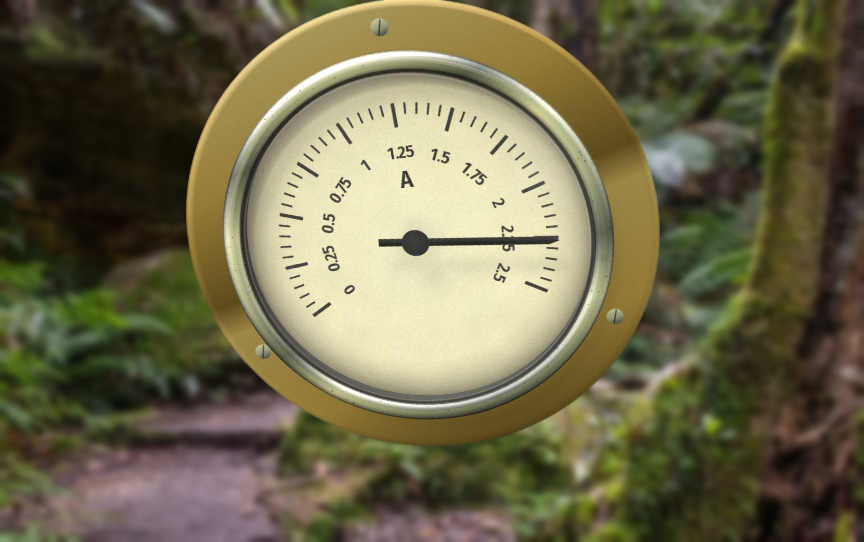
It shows 2.25,A
